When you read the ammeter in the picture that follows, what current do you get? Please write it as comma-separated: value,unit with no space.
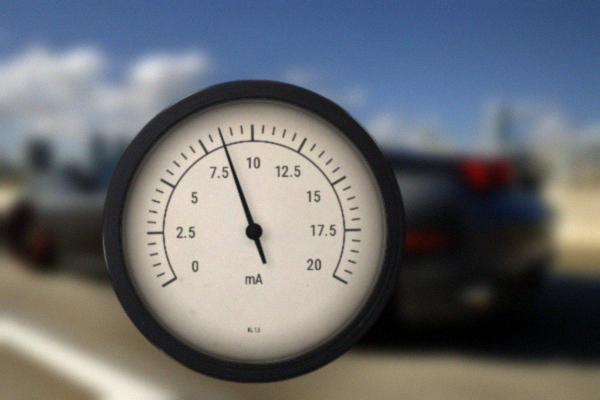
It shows 8.5,mA
